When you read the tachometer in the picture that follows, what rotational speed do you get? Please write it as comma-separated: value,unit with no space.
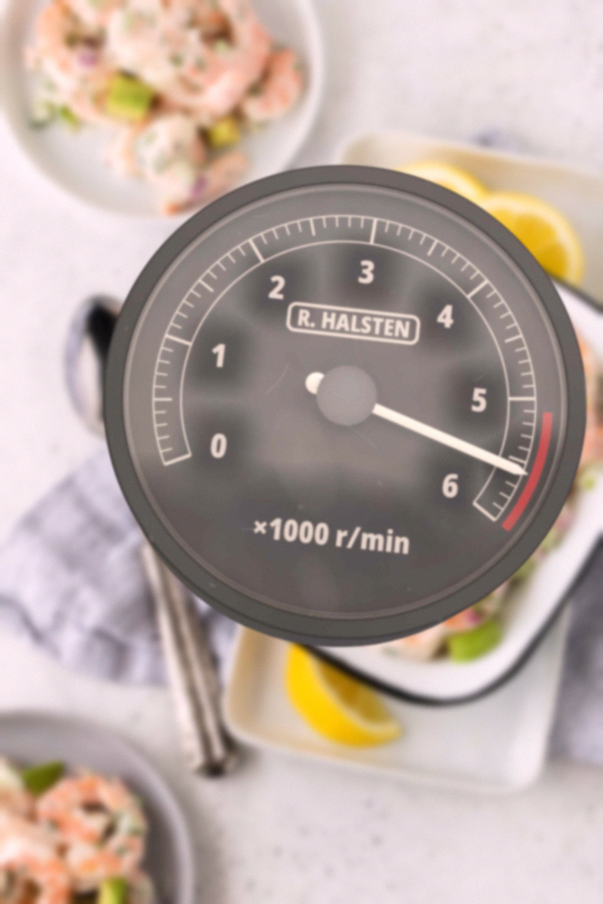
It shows 5600,rpm
